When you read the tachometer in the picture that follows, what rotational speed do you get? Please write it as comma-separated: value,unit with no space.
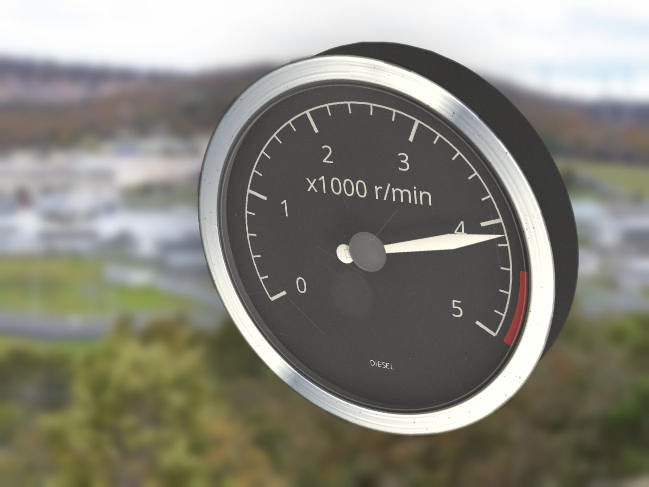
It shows 4100,rpm
